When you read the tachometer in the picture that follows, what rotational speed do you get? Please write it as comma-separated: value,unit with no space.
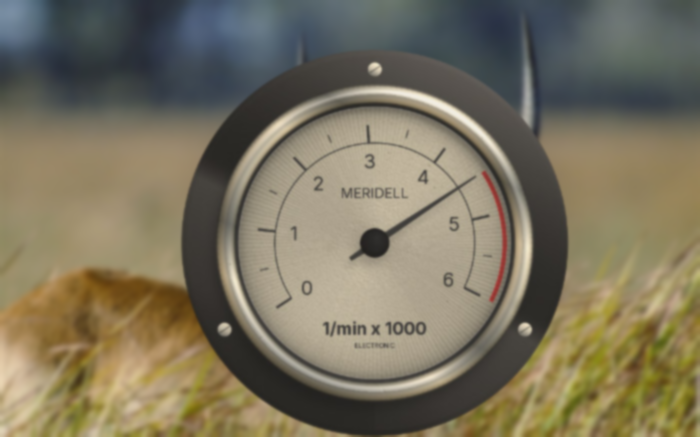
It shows 4500,rpm
